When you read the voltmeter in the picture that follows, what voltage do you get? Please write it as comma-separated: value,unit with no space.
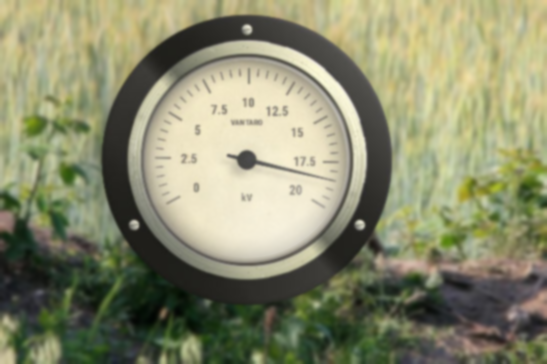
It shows 18.5,kV
